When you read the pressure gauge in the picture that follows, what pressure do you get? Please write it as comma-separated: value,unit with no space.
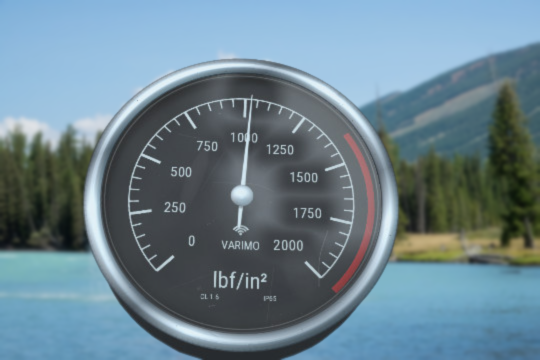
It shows 1025,psi
